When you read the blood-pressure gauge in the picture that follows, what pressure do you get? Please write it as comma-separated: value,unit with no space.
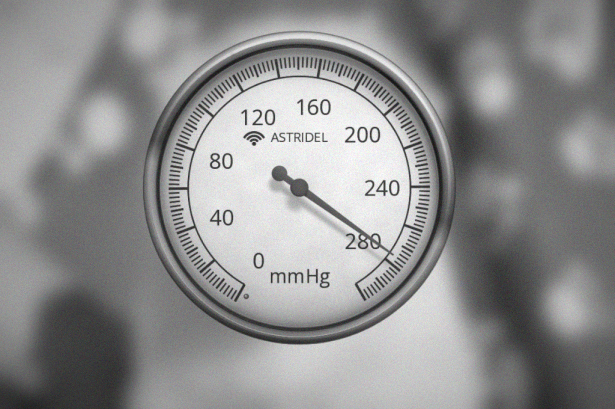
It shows 276,mmHg
